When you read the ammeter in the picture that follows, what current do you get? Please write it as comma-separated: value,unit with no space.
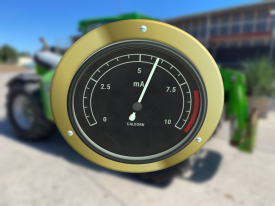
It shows 5.75,mA
